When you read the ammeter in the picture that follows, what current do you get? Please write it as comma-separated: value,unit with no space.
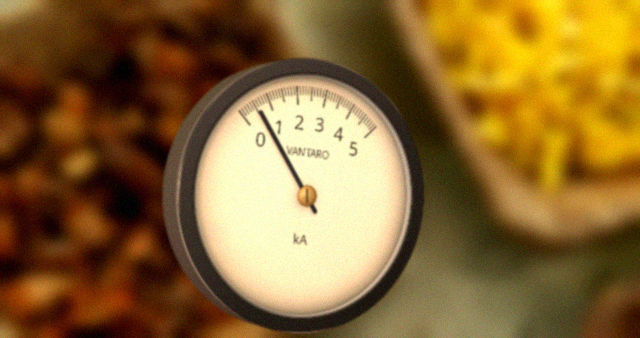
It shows 0.5,kA
